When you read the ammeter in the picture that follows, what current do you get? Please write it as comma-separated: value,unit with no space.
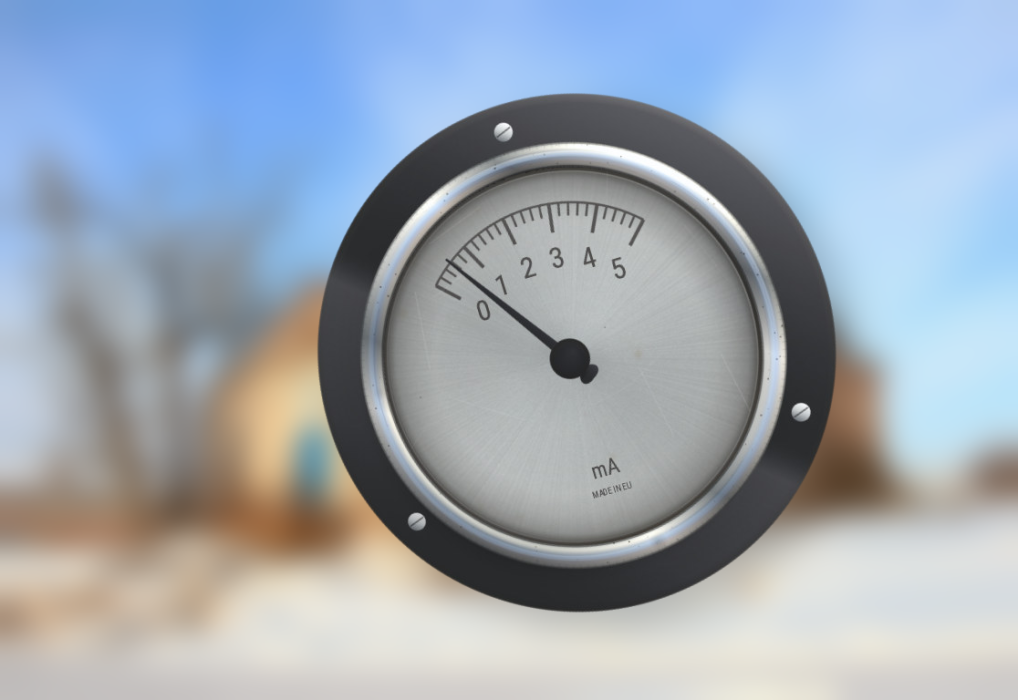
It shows 0.6,mA
